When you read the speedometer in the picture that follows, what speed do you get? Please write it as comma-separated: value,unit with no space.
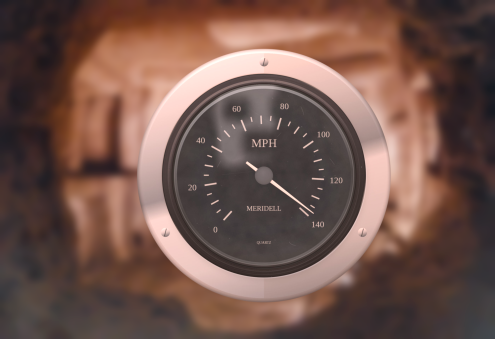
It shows 137.5,mph
